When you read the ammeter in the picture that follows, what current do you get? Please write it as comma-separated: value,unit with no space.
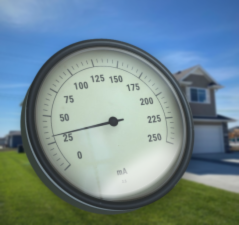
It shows 30,mA
